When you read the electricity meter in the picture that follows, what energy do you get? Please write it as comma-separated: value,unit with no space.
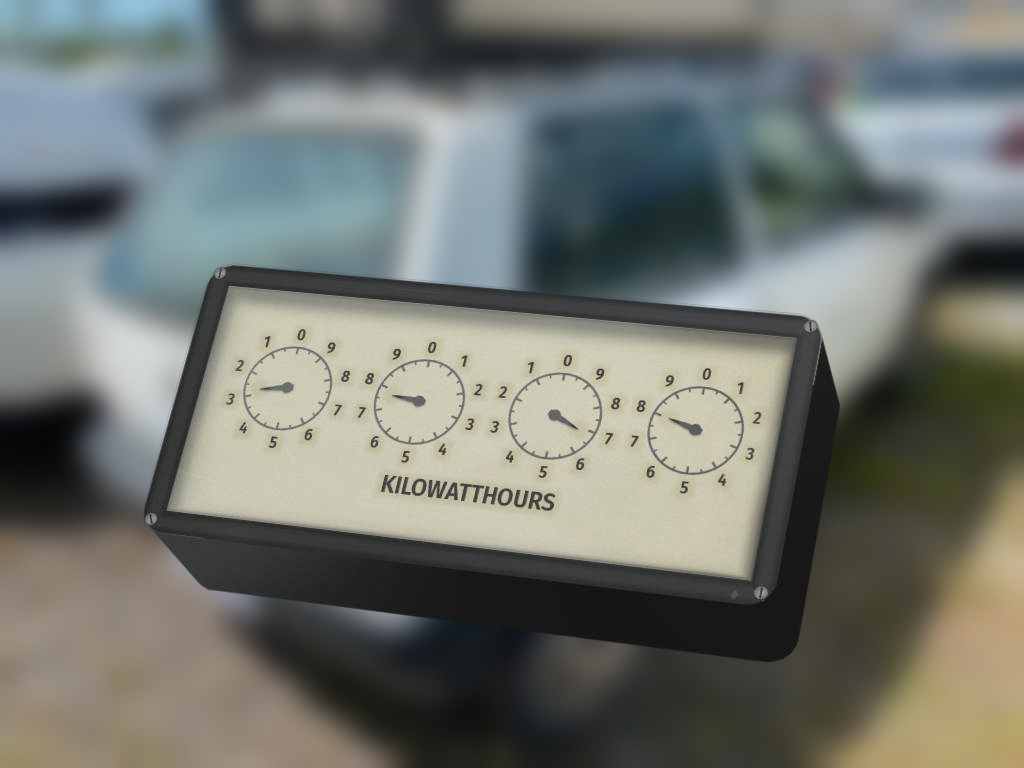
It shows 2768,kWh
